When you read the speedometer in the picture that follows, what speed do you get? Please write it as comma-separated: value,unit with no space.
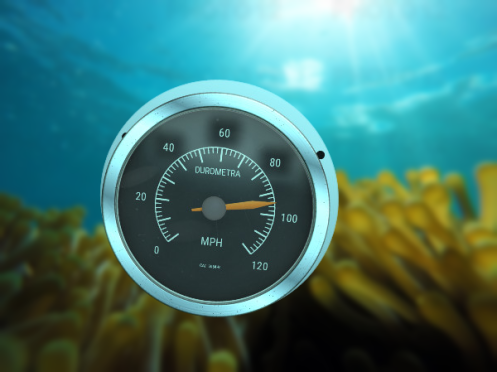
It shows 94,mph
